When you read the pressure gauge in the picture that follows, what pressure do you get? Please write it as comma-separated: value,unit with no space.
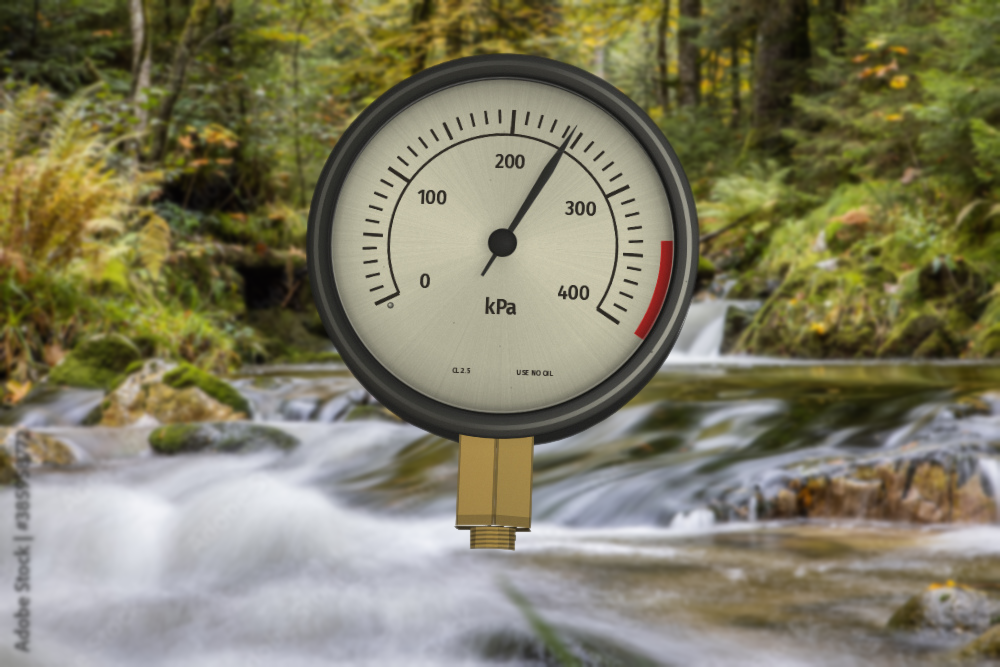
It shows 245,kPa
